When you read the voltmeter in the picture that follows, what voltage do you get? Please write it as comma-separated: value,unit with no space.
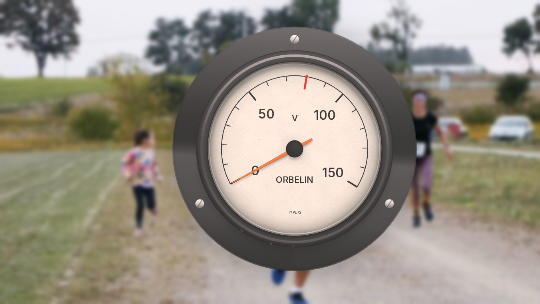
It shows 0,V
